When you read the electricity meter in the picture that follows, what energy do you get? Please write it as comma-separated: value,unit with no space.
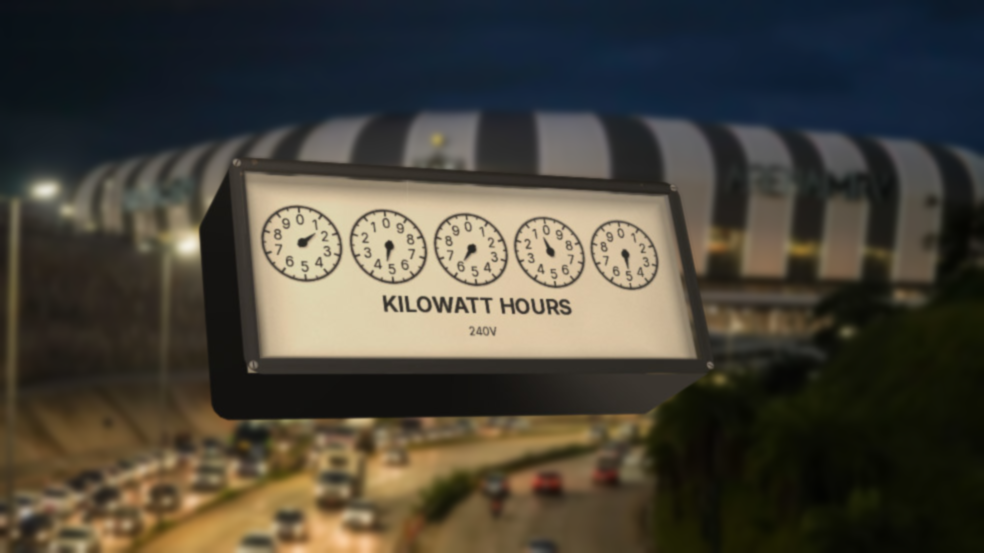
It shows 14605,kWh
